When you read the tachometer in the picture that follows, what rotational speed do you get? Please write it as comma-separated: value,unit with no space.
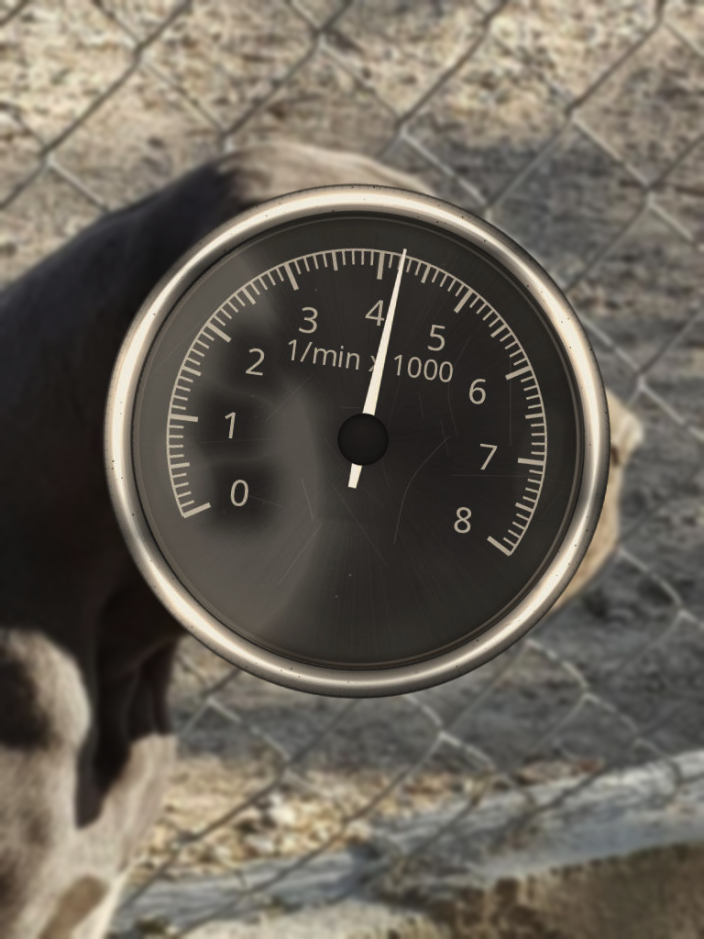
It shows 4200,rpm
